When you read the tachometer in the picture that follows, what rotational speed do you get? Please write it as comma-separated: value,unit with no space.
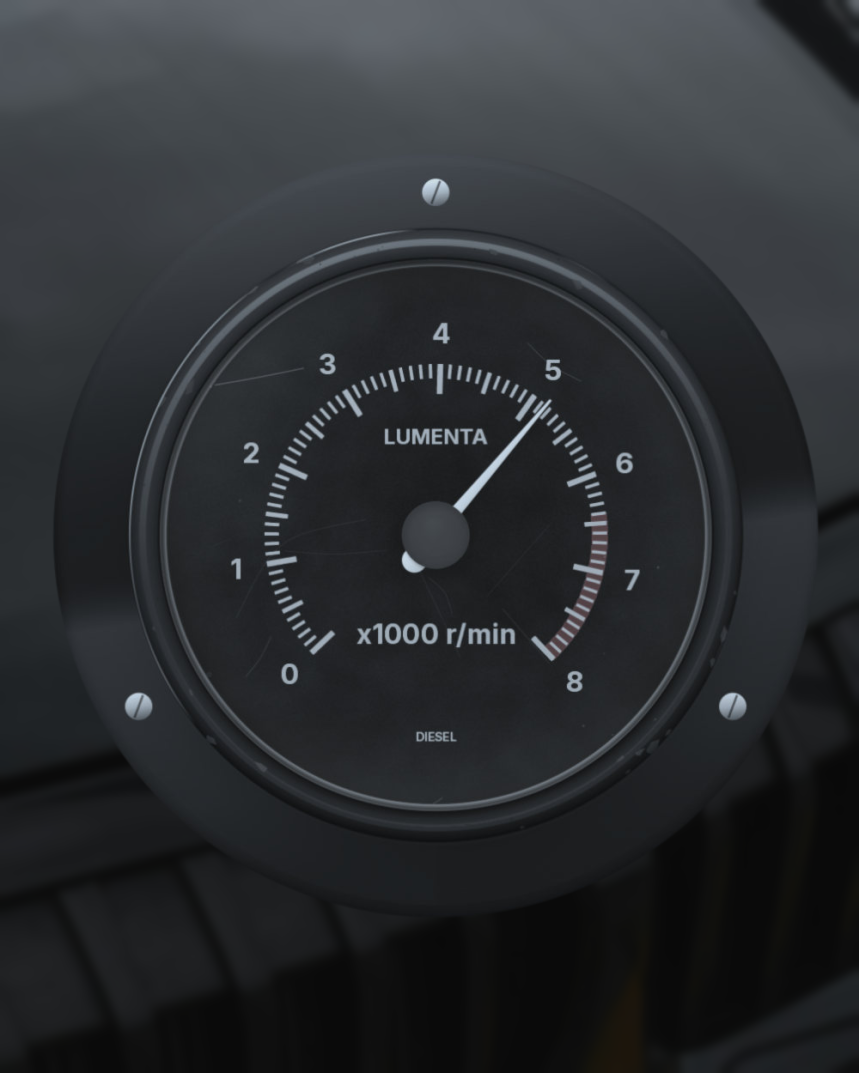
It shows 5150,rpm
